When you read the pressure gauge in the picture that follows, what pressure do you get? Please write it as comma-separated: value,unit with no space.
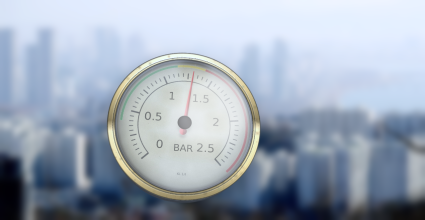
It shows 1.3,bar
